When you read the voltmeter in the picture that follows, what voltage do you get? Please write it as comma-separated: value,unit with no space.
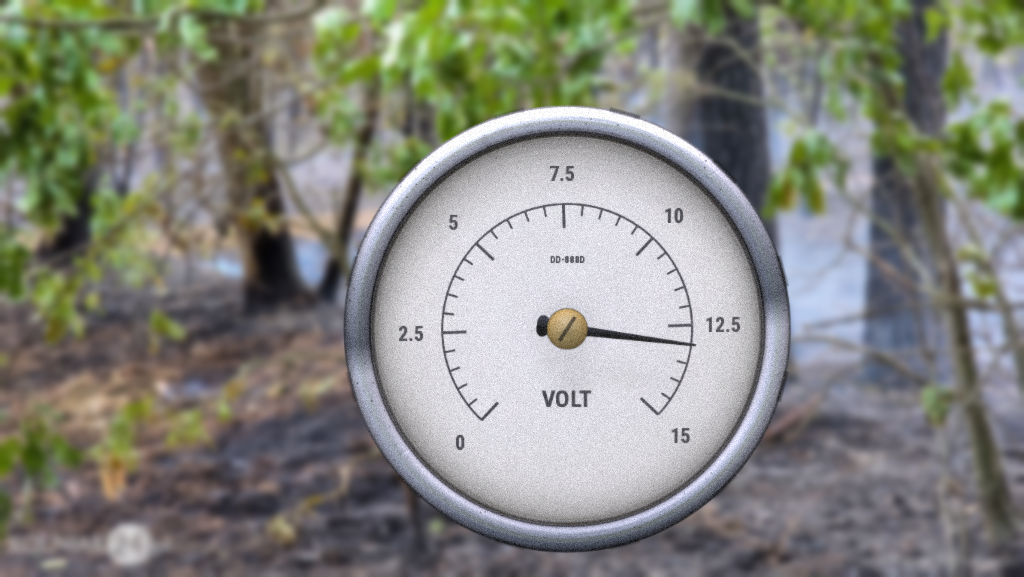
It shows 13,V
